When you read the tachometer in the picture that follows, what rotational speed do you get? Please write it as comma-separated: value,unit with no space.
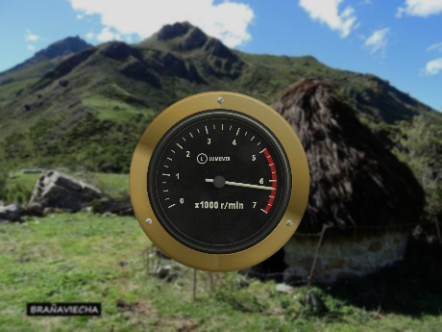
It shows 6250,rpm
